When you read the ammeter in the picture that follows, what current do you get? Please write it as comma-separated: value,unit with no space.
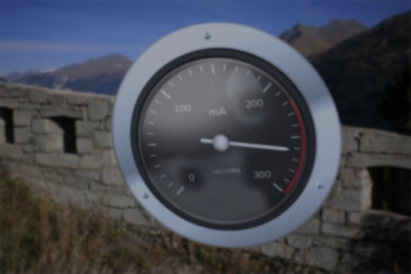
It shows 260,mA
